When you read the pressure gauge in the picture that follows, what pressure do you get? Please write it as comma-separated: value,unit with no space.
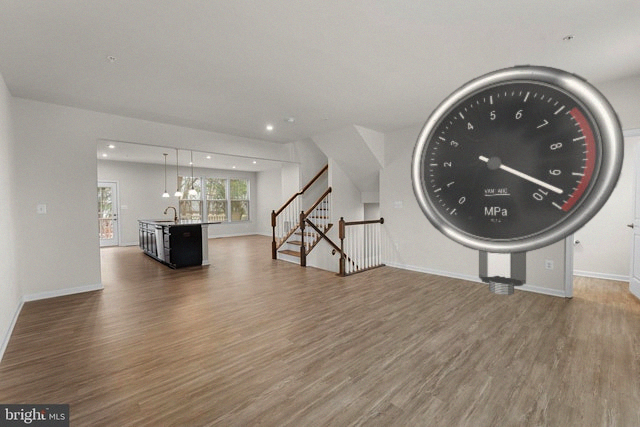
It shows 9.6,MPa
